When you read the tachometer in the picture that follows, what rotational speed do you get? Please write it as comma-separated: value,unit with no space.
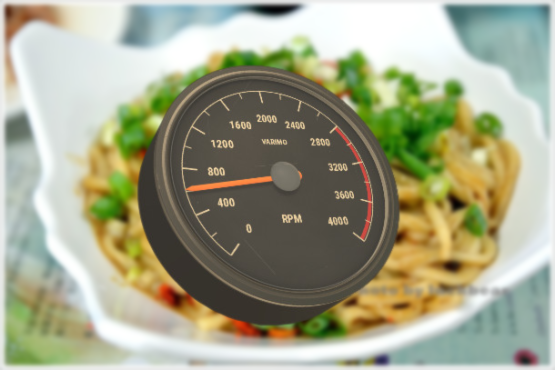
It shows 600,rpm
